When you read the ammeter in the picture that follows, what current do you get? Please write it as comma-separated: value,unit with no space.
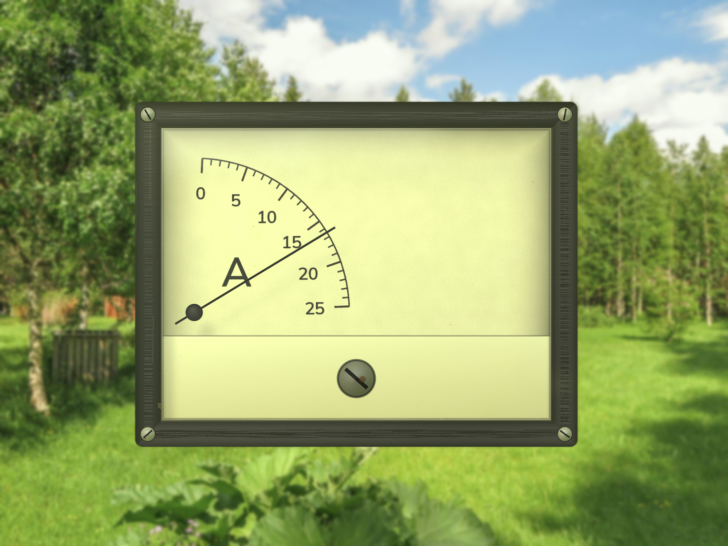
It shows 16.5,A
